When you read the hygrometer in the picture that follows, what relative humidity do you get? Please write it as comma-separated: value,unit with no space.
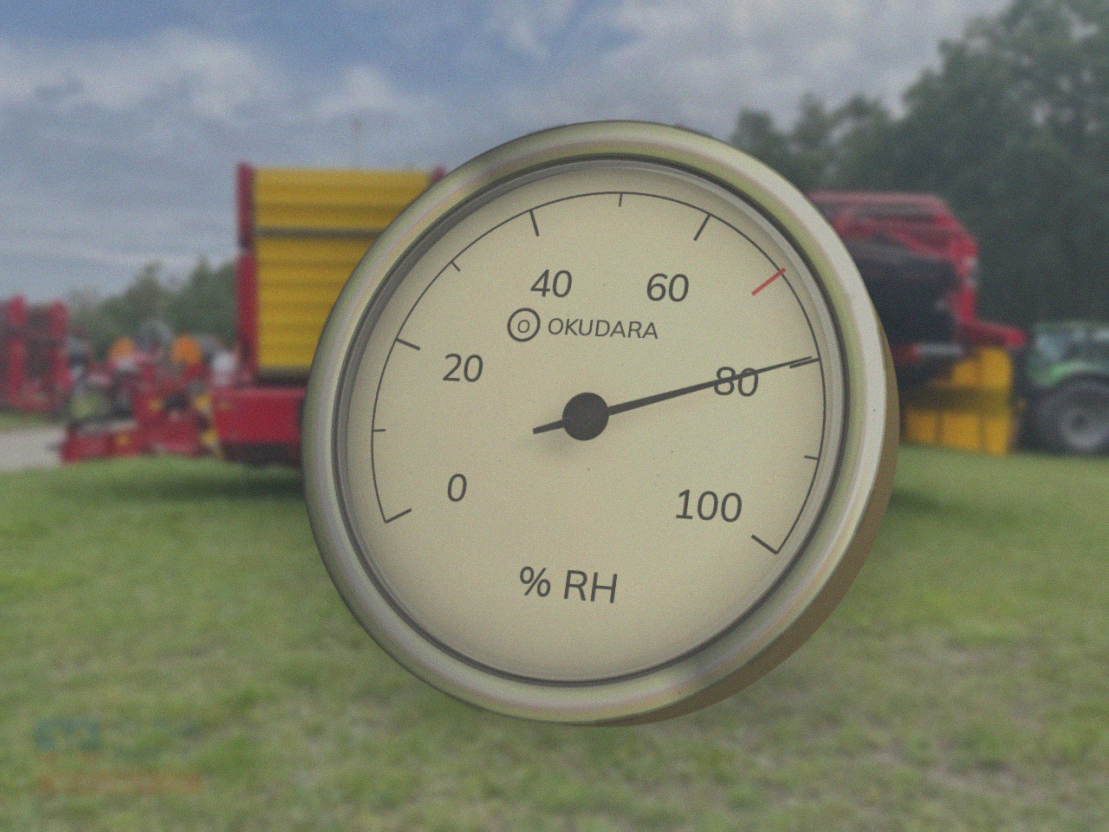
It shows 80,%
